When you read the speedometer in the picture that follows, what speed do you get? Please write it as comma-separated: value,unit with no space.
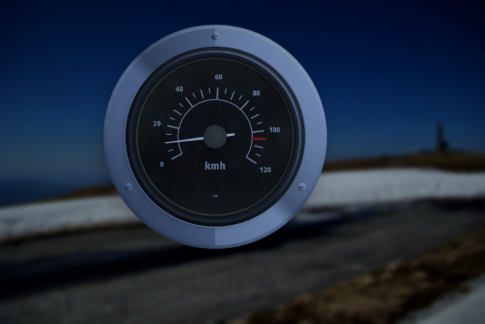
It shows 10,km/h
